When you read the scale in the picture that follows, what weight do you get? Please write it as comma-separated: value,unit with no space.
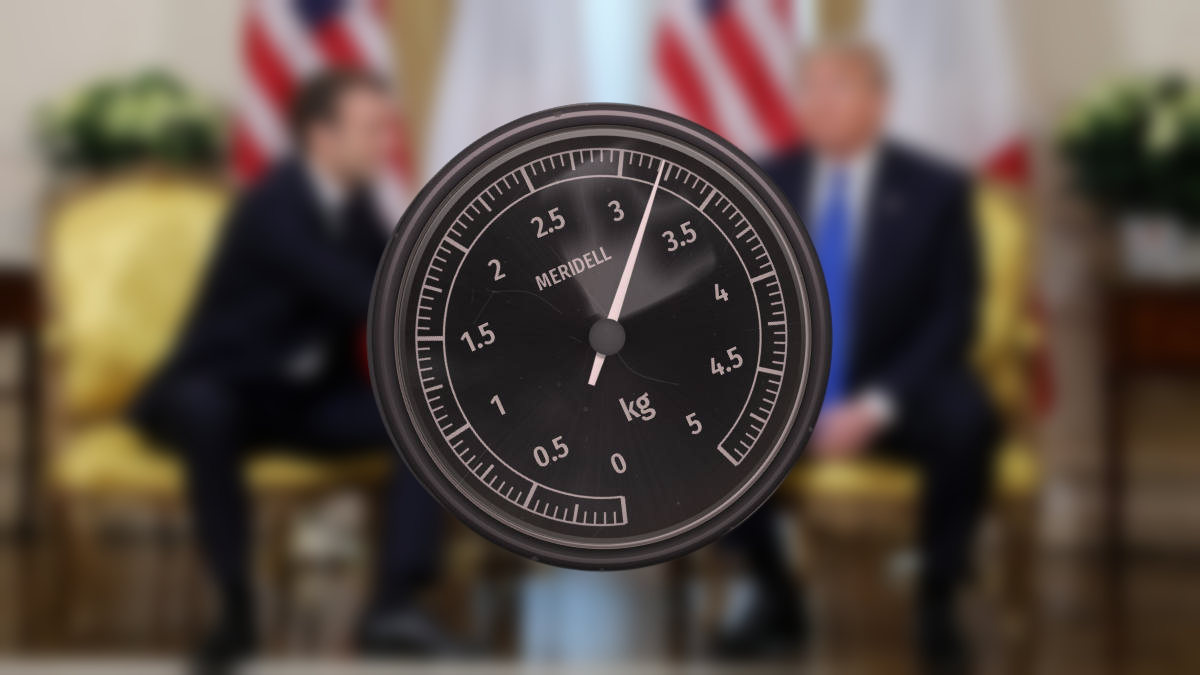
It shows 3.2,kg
